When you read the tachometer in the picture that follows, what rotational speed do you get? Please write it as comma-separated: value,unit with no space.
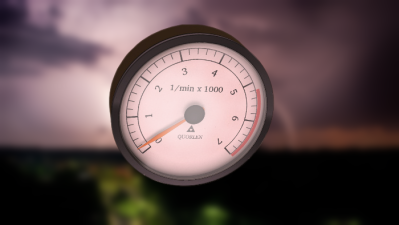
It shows 200,rpm
